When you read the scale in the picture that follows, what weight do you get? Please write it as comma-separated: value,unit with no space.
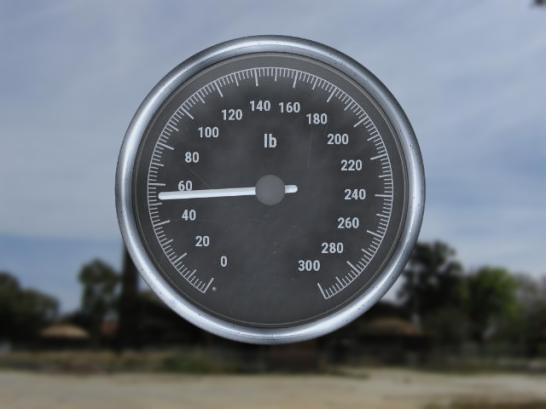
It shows 54,lb
